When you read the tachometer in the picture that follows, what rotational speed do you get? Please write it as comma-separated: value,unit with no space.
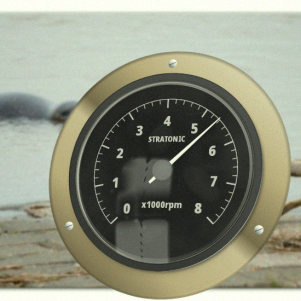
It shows 5400,rpm
